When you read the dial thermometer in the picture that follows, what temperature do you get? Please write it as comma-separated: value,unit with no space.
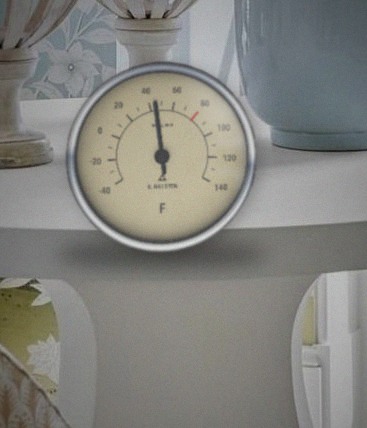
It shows 45,°F
